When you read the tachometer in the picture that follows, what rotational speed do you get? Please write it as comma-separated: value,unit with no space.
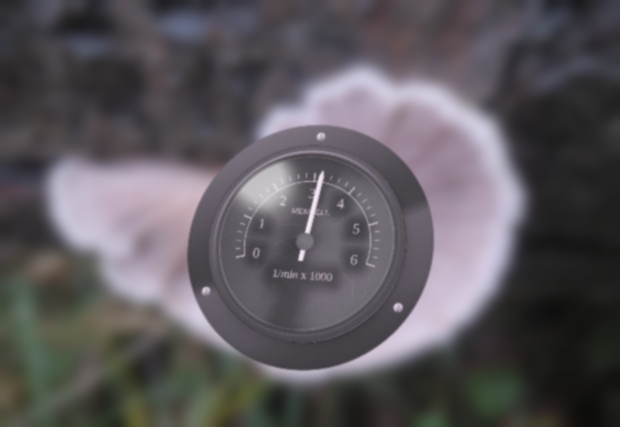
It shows 3200,rpm
